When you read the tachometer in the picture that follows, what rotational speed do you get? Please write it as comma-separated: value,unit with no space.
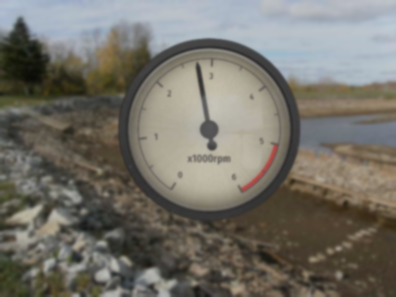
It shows 2750,rpm
